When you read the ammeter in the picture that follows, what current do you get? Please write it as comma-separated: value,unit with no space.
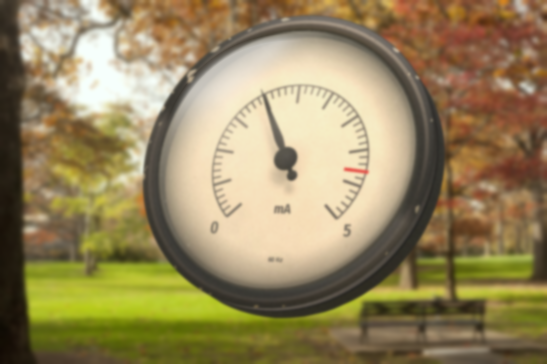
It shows 2,mA
